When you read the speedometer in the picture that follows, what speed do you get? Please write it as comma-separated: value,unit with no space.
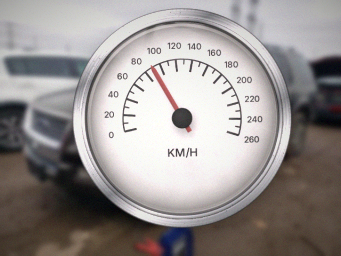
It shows 90,km/h
